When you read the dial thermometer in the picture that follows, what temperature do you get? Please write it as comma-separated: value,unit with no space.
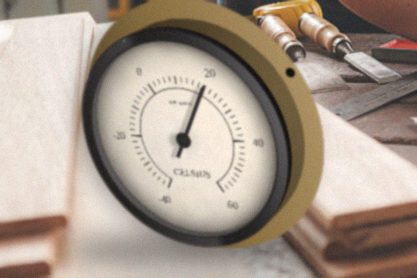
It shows 20,°C
